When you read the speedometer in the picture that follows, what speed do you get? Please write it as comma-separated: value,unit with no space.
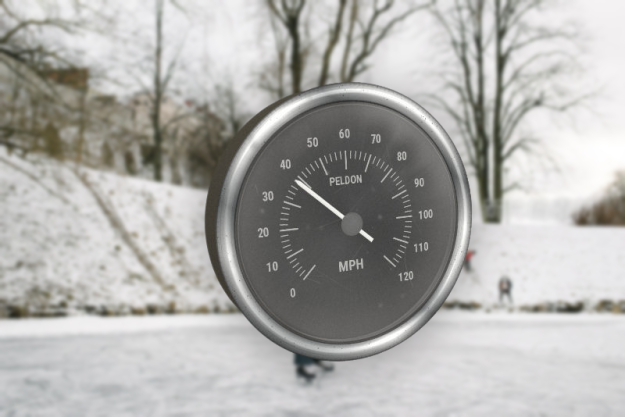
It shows 38,mph
